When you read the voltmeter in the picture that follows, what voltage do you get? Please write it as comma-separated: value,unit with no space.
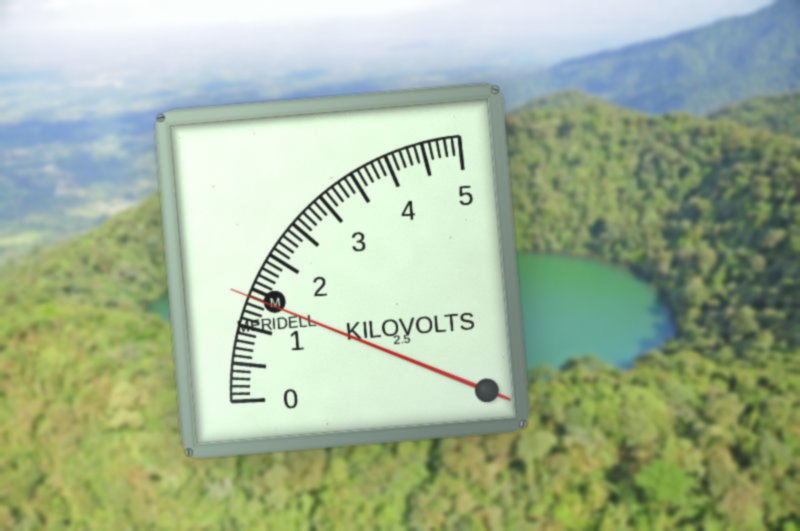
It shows 1.4,kV
